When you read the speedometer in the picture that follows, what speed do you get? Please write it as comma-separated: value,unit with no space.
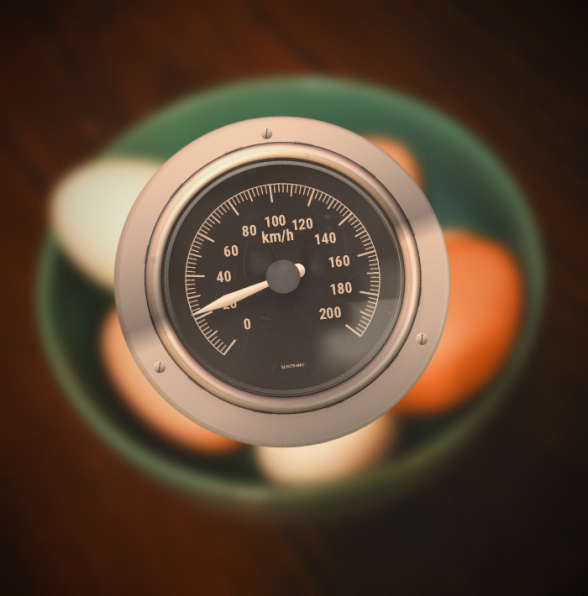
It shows 22,km/h
